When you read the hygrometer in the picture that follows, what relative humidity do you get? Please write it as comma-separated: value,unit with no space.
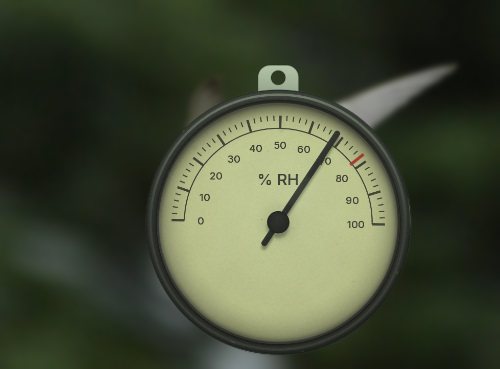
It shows 68,%
